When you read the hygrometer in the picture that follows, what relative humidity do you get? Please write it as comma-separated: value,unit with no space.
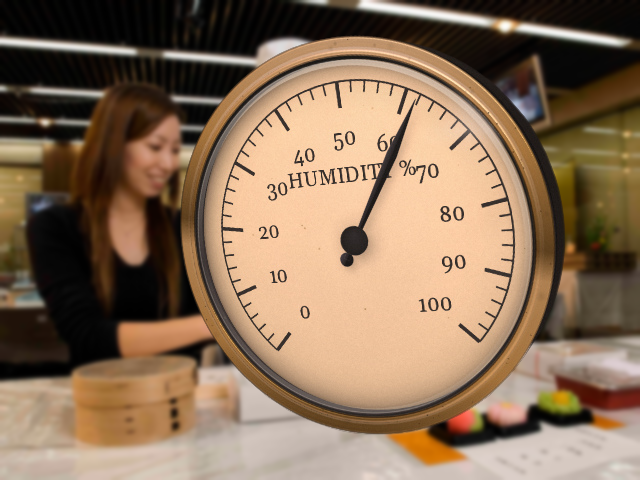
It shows 62,%
